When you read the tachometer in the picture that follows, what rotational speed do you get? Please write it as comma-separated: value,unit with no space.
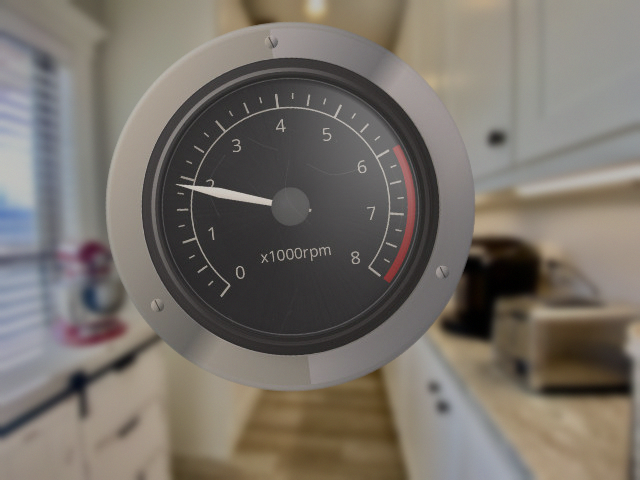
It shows 1875,rpm
